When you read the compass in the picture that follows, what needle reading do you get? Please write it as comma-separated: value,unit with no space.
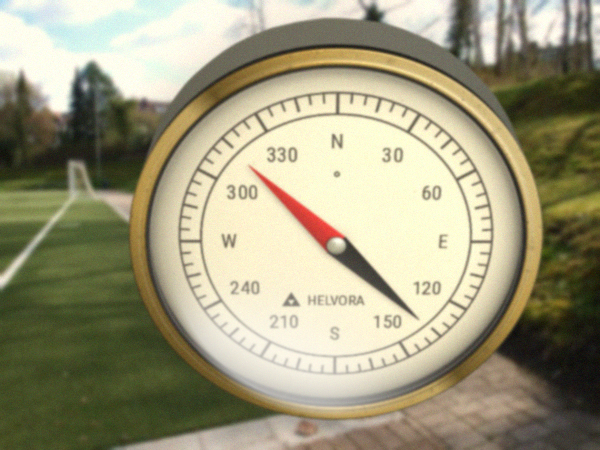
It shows 315,°
